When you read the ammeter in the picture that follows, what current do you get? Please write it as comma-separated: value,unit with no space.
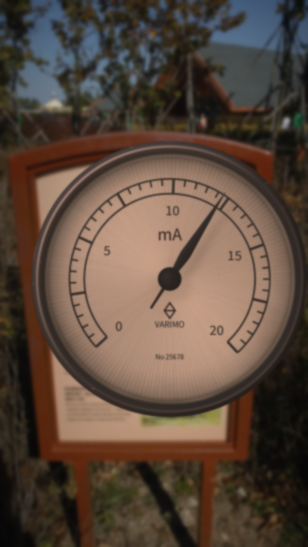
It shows 12.25,mA
